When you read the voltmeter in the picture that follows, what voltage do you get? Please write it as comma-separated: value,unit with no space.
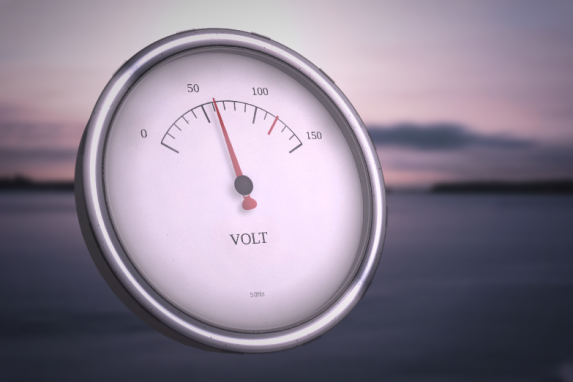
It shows 60,V
